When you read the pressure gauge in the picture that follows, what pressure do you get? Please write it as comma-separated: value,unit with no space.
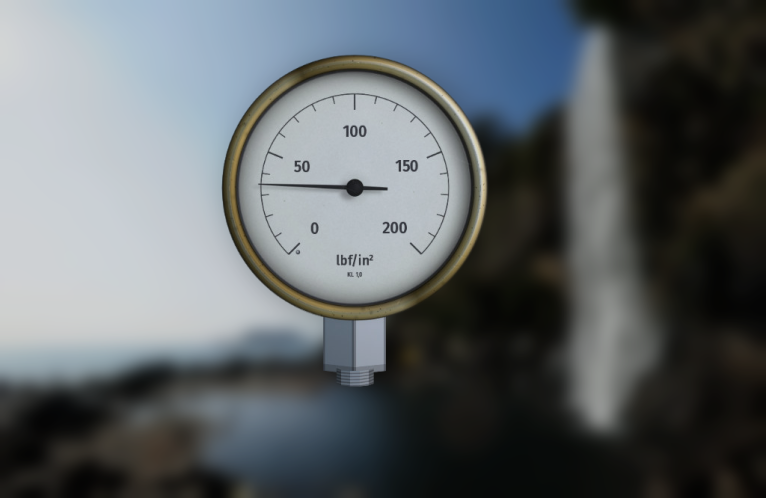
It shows 35,psi
